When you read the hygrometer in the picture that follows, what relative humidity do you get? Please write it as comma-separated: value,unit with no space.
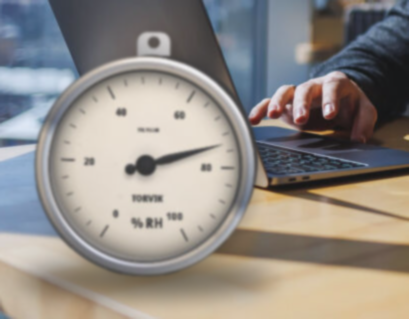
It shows 74,%
